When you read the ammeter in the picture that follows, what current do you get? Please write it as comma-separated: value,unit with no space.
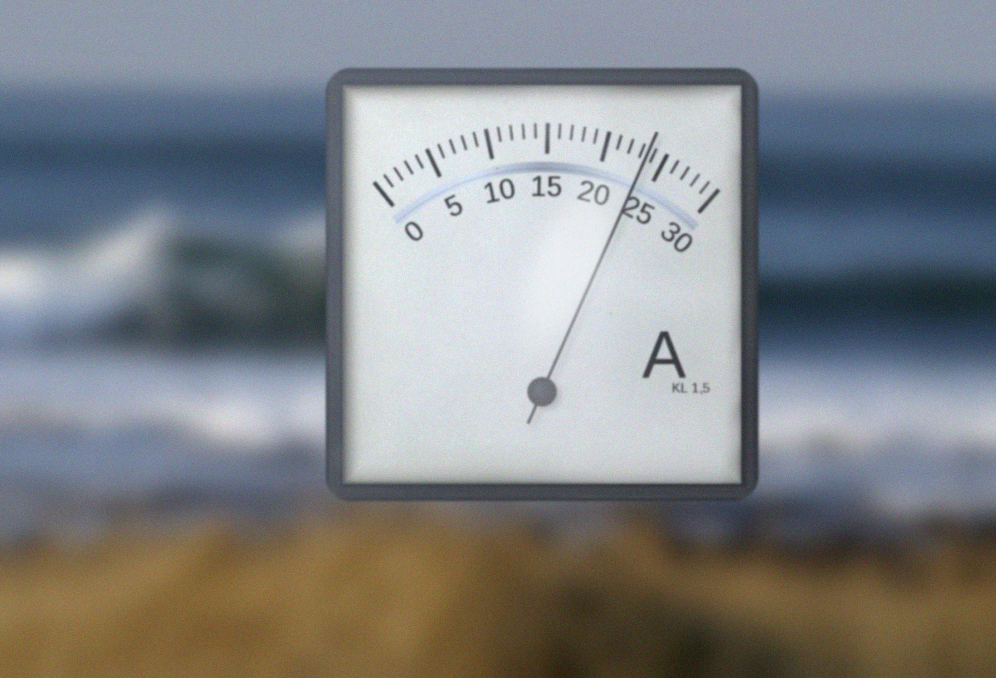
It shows 23.5,A
